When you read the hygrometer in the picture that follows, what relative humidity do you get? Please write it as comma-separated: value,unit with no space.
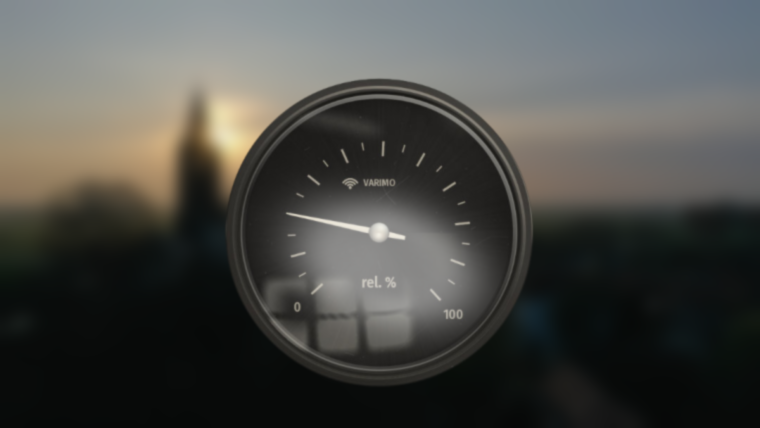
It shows 20,%
